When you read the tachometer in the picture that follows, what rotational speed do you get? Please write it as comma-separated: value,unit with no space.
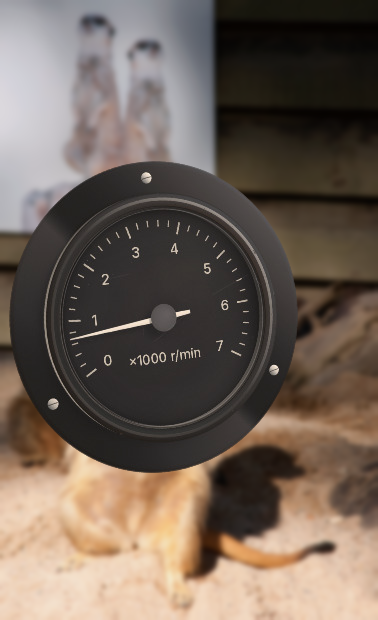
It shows 700,rpm
